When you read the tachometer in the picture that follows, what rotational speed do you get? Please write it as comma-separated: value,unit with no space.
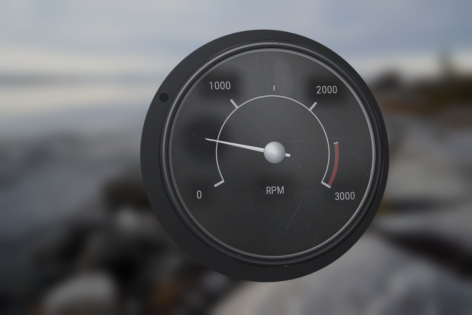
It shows 500,rpm
